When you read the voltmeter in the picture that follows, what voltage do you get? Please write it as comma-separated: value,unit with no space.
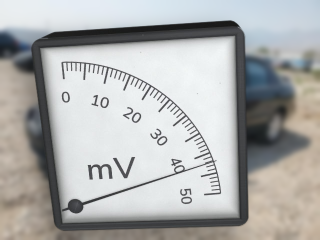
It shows 42,mV
